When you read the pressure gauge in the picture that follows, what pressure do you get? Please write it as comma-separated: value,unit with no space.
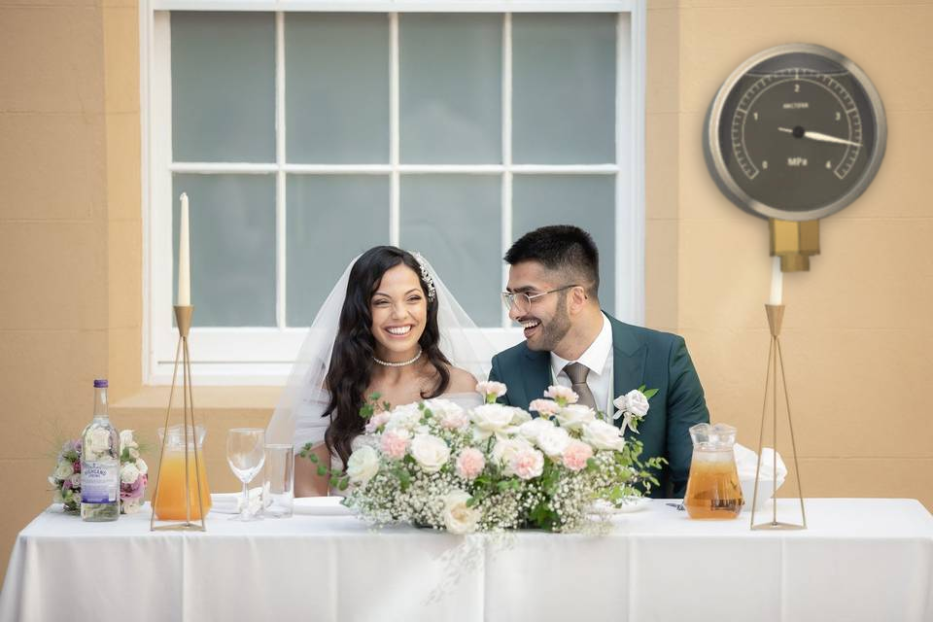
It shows 3.5,MPa
